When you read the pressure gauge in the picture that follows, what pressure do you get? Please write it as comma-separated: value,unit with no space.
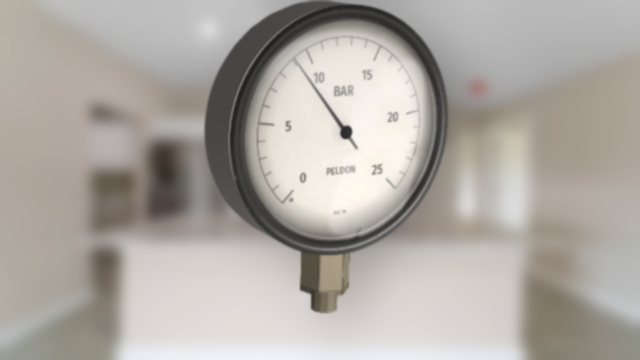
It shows 9,bar
